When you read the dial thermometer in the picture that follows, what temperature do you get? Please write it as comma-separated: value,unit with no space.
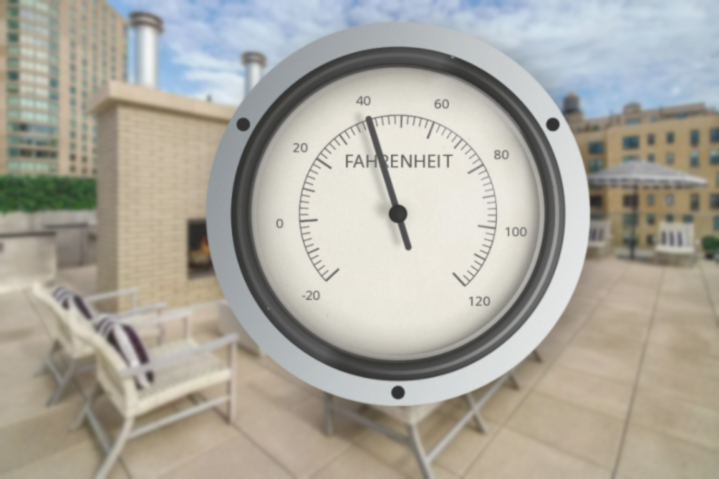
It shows 40,°F
